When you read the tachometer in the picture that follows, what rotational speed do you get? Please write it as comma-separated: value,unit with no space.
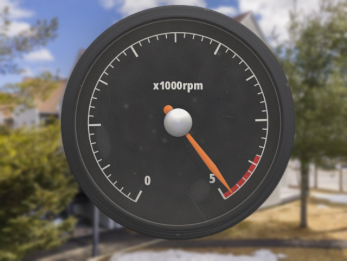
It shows 4900,rpm
